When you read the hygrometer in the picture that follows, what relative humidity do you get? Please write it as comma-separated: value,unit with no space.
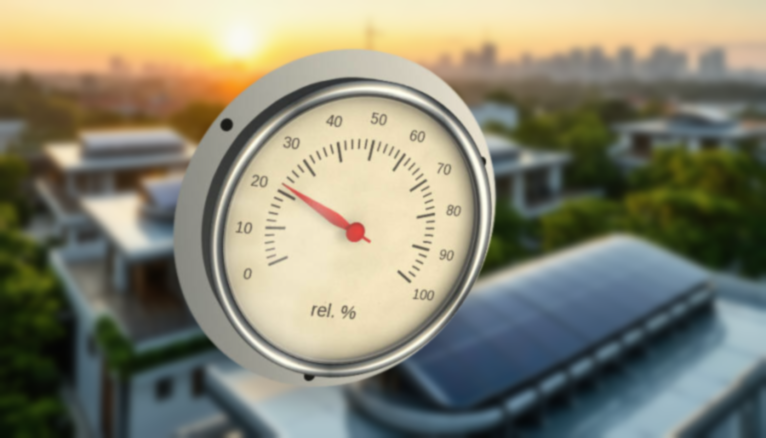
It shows 22,%
